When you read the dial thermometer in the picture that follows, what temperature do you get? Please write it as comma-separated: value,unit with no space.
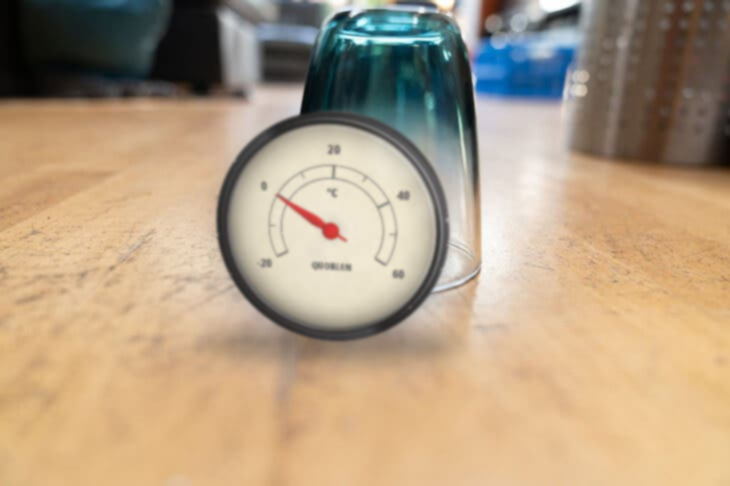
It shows 0,°C
